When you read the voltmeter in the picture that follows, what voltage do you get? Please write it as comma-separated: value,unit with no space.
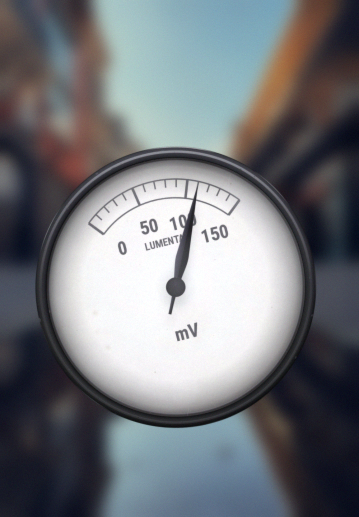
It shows 110,mV
